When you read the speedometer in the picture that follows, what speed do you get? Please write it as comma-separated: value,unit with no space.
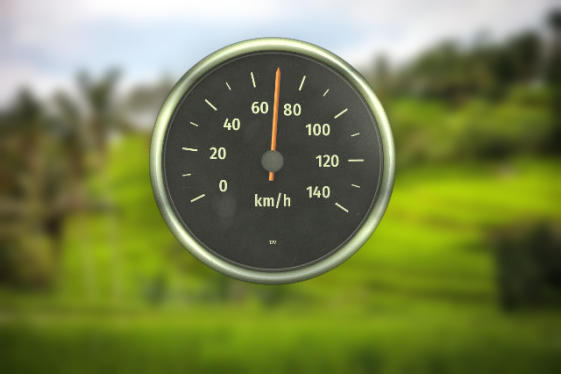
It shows 70,km/h
